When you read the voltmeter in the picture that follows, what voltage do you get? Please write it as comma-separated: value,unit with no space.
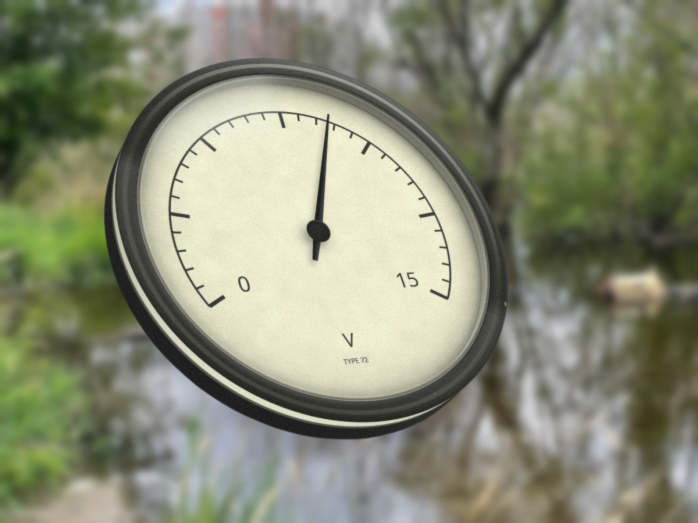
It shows 8.75,V
